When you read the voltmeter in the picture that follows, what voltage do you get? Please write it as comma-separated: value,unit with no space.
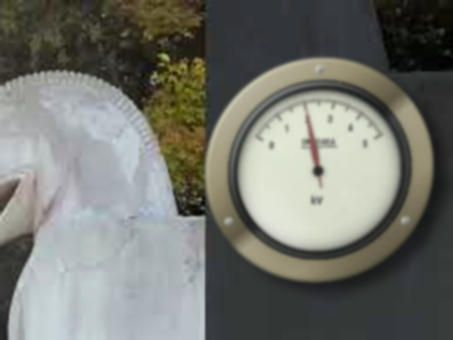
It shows 2,kV
